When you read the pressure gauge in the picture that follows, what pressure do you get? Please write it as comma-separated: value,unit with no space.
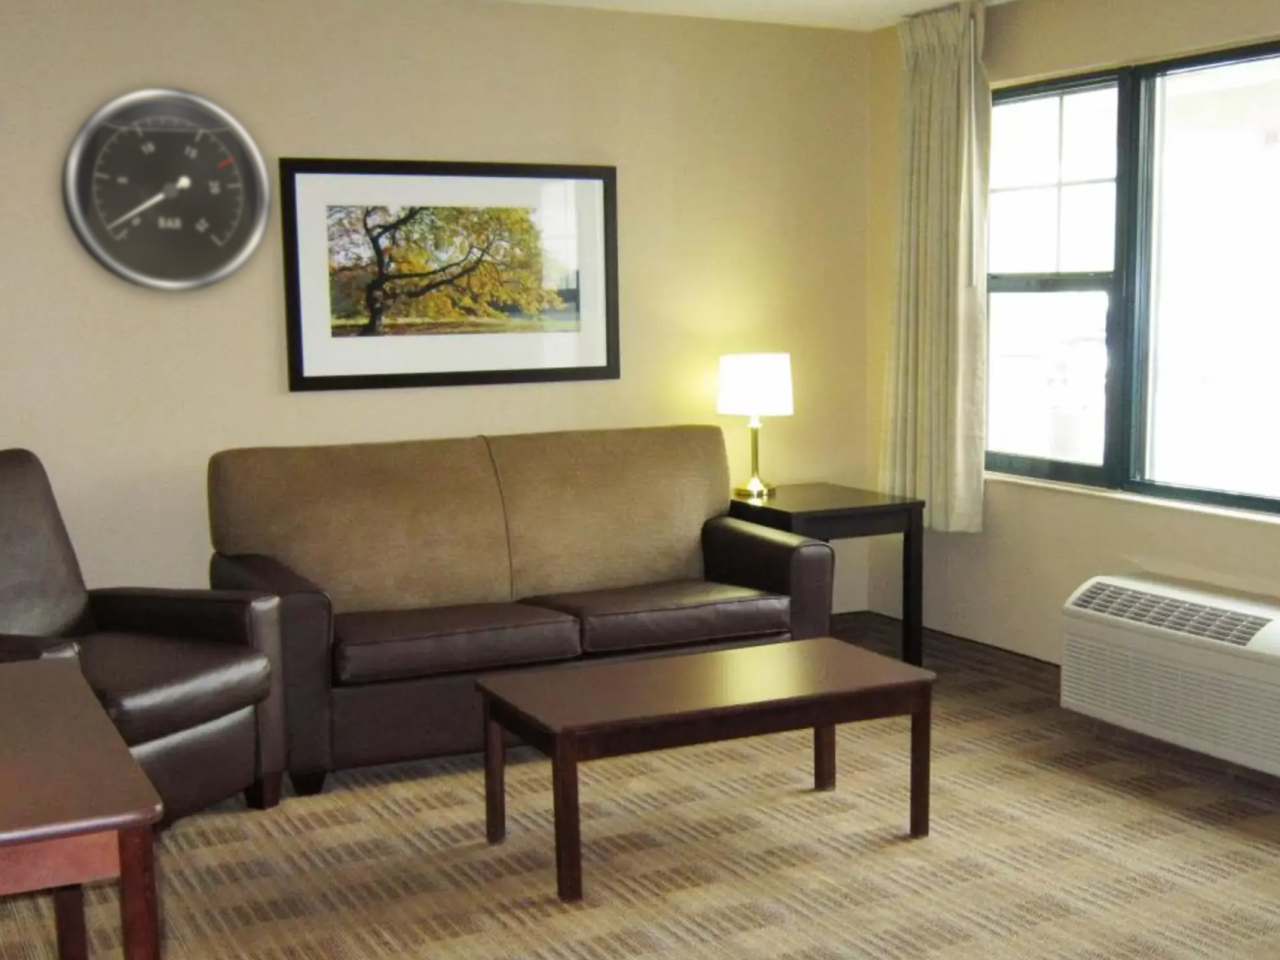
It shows 1,bar
